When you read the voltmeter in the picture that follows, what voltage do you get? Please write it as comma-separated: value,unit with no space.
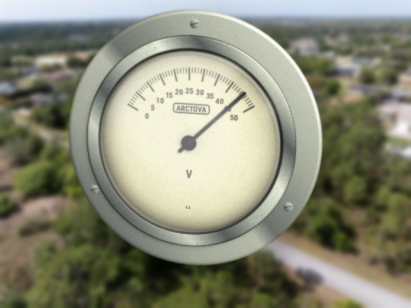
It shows 45,V
